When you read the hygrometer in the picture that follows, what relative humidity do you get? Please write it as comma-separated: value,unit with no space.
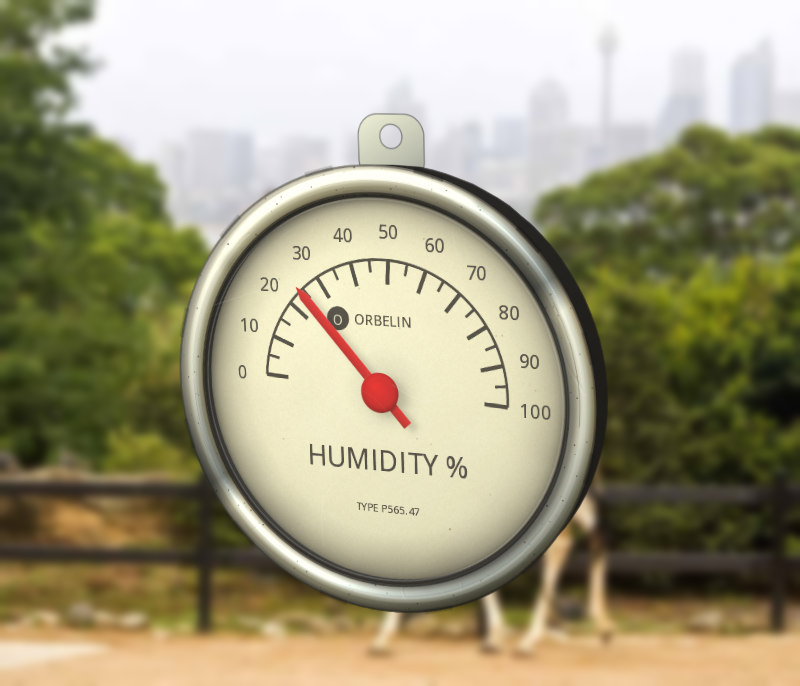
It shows 25,%
